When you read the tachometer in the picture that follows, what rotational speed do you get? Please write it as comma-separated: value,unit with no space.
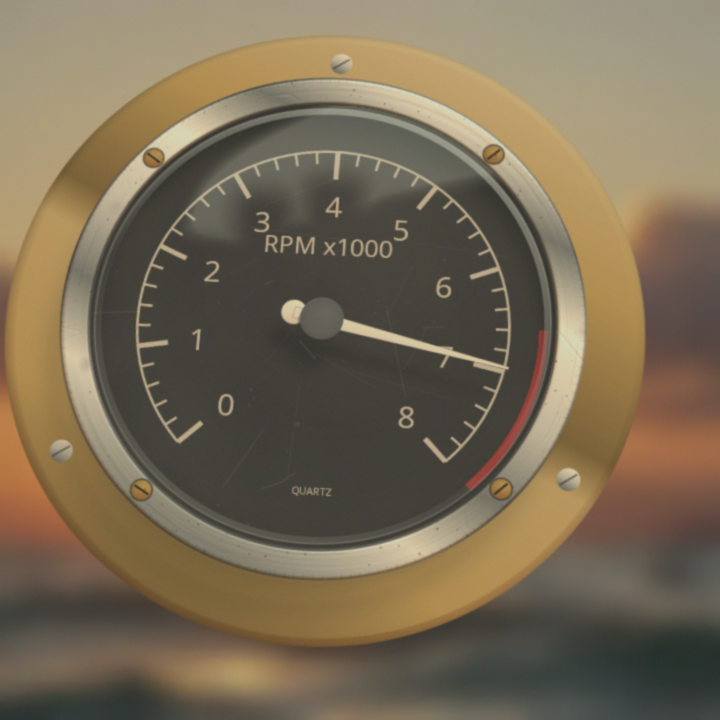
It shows 7000,rpm
